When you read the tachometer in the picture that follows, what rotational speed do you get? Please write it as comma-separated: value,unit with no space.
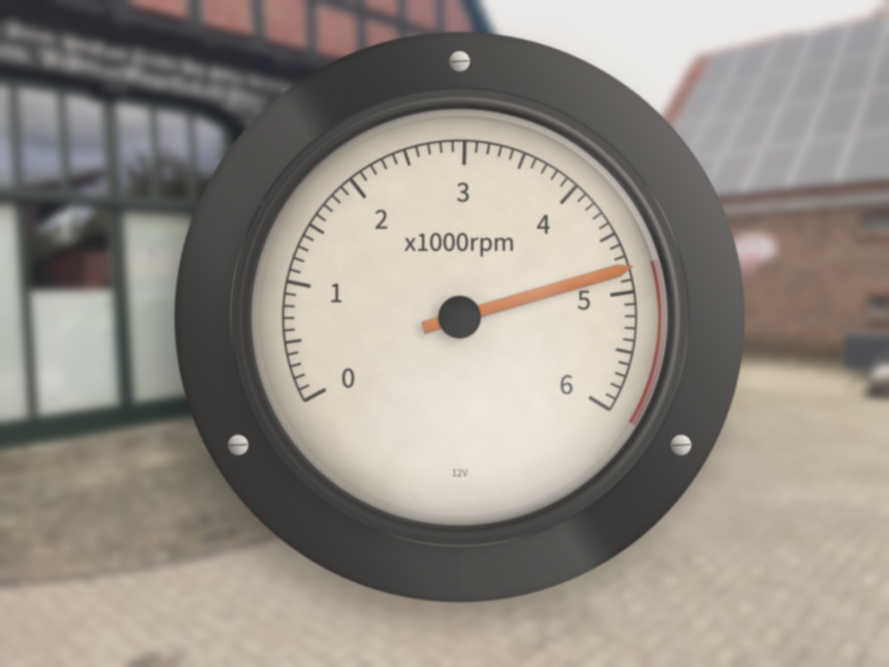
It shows 4800,rpm
